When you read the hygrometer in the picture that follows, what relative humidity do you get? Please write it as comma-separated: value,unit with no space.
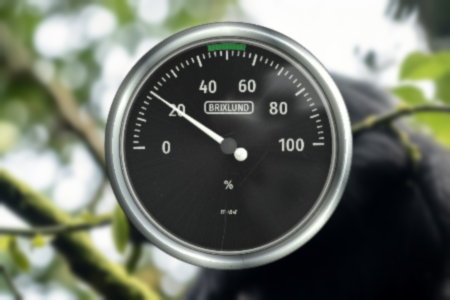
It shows 20,%
